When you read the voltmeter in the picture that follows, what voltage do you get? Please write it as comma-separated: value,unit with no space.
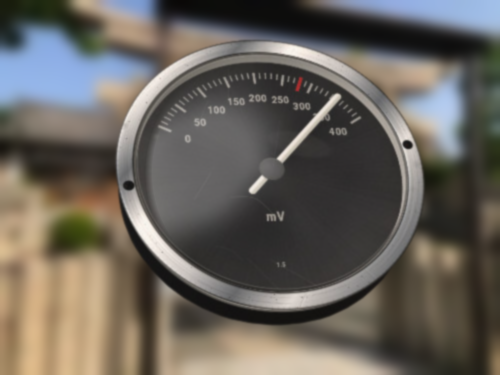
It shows 350,mV
